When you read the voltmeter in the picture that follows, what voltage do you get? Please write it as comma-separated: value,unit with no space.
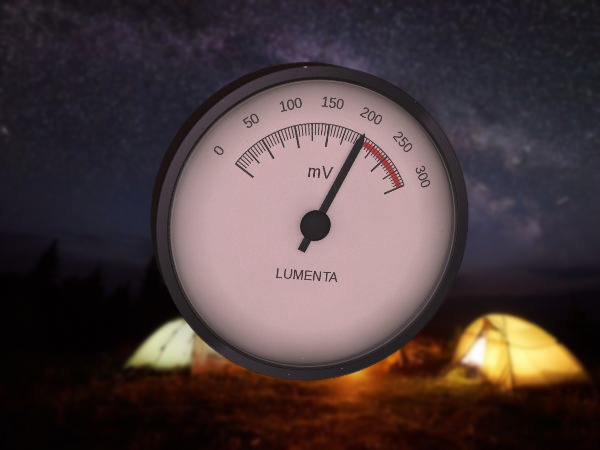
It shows 200,mV
